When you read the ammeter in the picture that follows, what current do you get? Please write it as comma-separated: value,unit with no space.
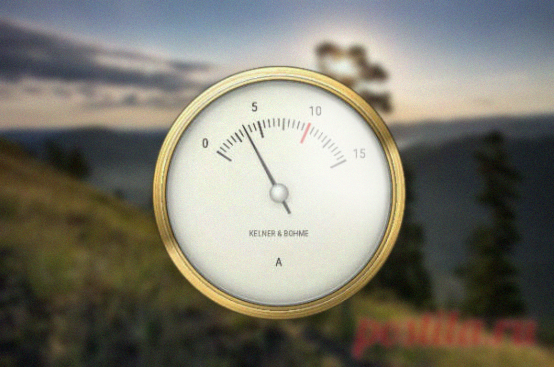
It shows 3.5,A
